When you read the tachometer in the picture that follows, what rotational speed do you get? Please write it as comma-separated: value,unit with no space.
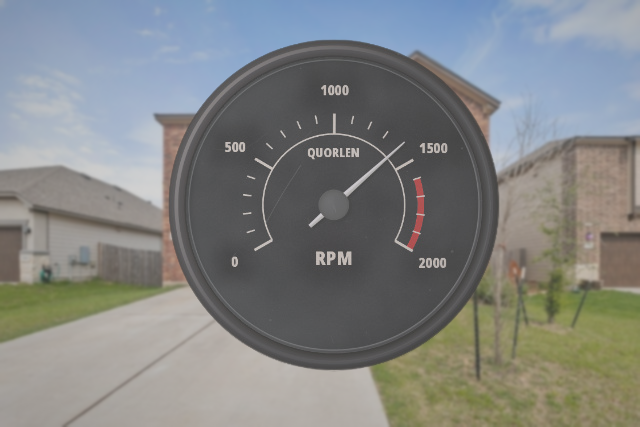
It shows 1400,rpm
